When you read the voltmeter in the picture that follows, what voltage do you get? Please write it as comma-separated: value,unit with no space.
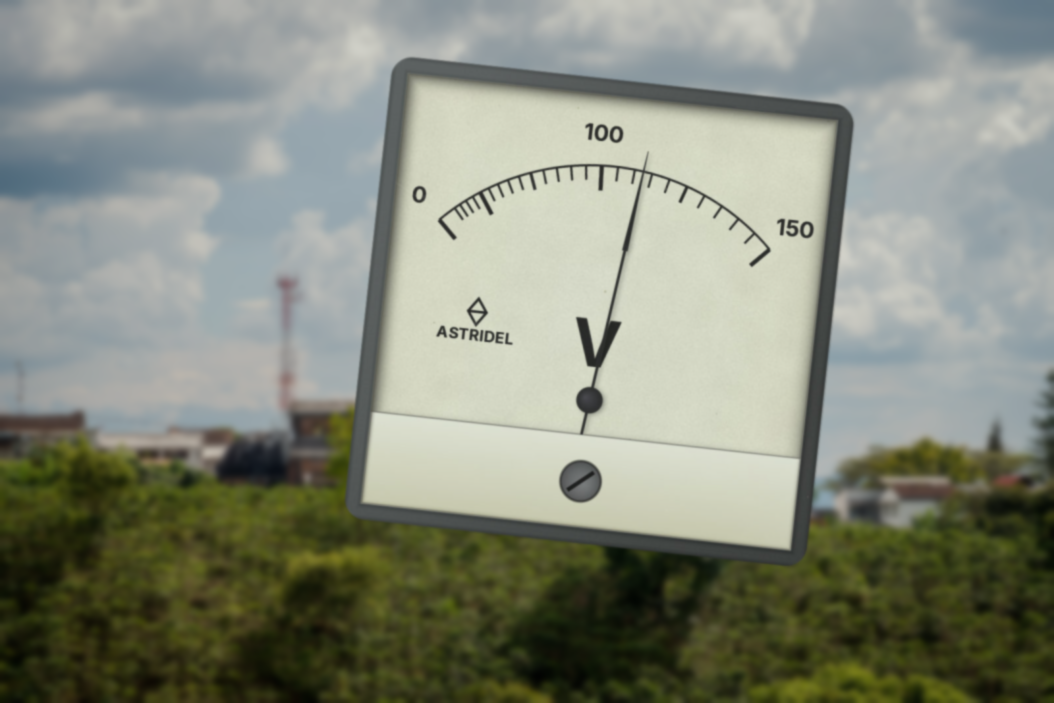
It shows 112.5,V
